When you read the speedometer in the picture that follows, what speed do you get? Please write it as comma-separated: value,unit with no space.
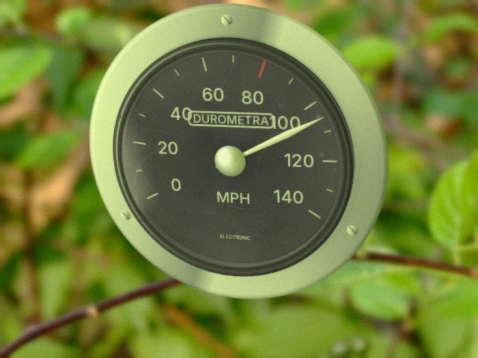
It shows 105,mph
